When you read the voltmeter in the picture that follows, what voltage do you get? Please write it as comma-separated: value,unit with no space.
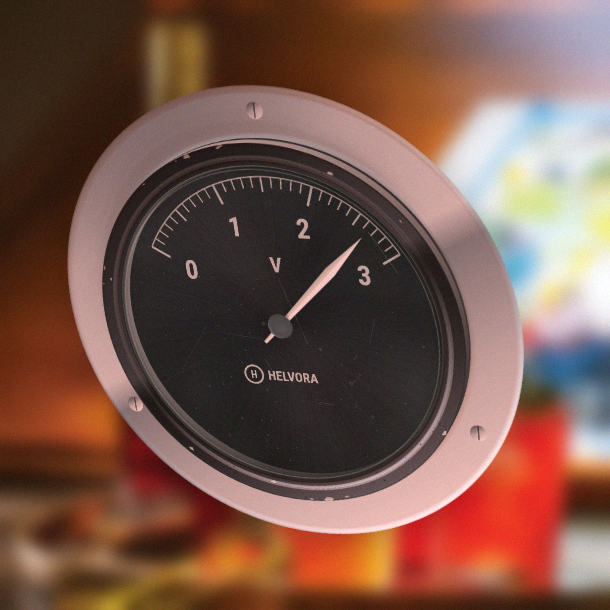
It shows 2.65,V
